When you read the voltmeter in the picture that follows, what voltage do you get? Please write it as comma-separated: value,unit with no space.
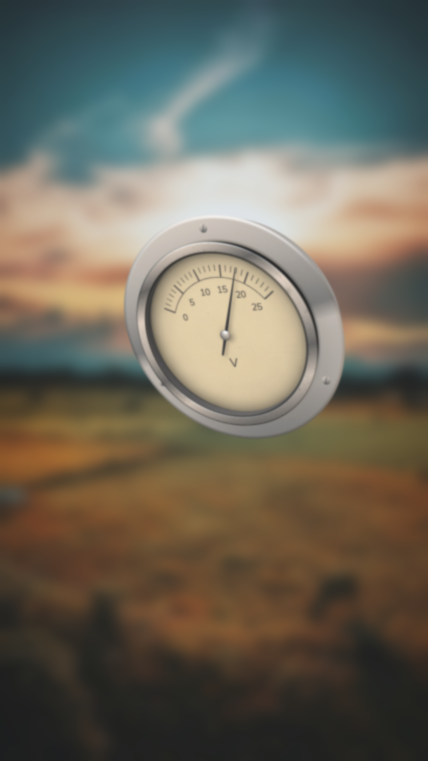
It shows 18,V
